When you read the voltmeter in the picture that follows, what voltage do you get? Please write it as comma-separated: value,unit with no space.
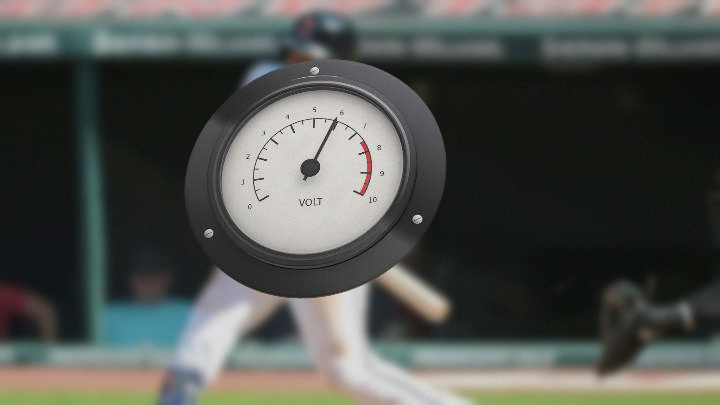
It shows 6,V
